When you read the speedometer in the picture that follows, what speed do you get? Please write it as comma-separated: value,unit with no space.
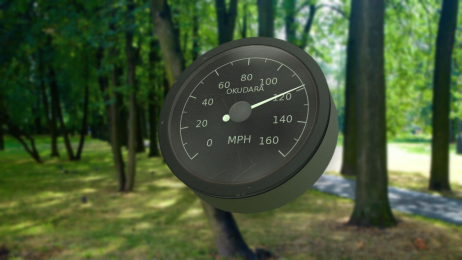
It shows 120,mph
